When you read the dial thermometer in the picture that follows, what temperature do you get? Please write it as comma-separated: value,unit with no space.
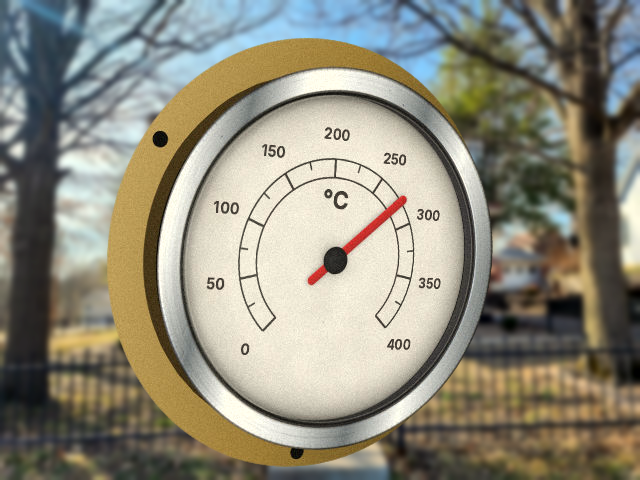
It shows 275,°C
